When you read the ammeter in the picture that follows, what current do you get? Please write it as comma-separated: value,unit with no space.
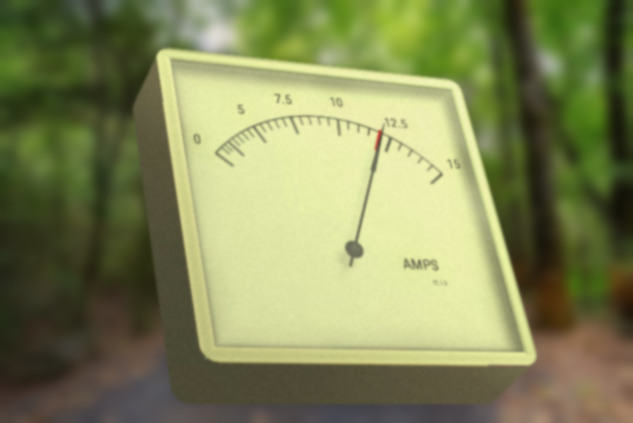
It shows 12,A
